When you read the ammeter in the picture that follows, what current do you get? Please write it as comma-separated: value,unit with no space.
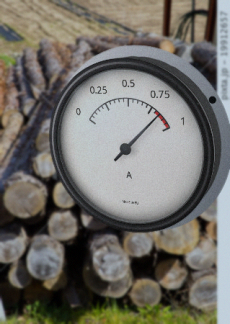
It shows 0.85,A
